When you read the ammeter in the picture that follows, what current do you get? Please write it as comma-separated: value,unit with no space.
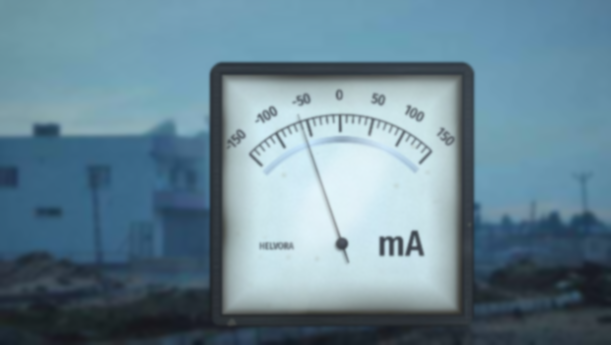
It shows -60,mA
